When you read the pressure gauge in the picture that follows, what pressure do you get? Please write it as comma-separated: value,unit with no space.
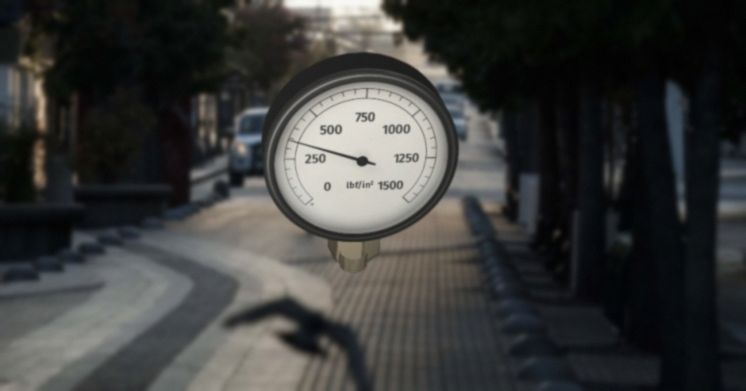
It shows 350,psi
